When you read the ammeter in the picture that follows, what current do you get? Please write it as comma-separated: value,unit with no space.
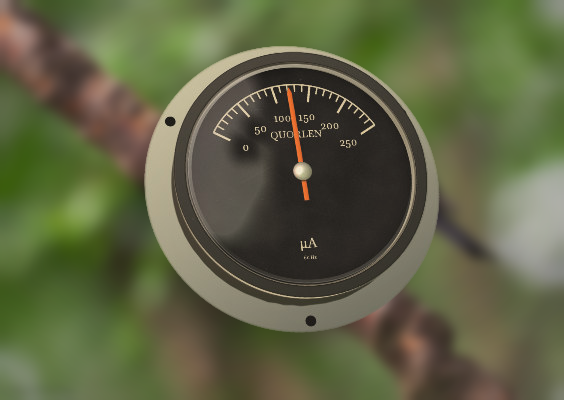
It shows 120,µA
